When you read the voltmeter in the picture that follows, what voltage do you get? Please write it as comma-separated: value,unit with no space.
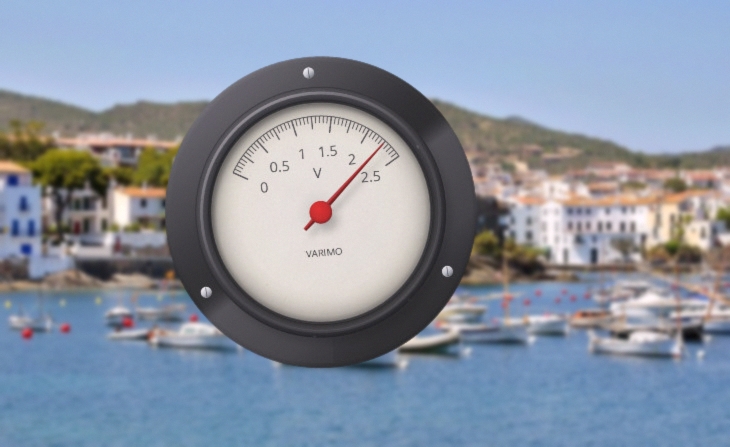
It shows 2.25,V
